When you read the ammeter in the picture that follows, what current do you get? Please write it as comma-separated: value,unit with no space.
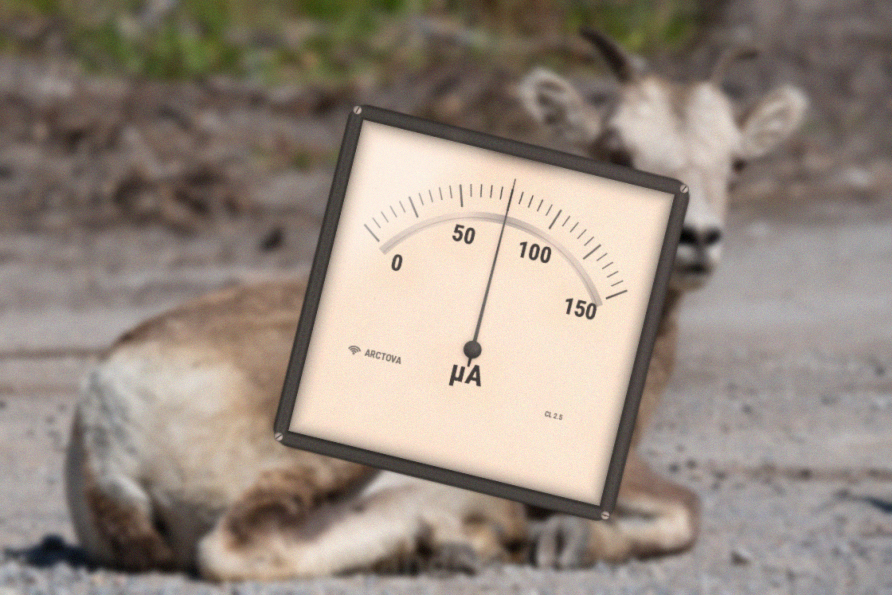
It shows 75,µA
